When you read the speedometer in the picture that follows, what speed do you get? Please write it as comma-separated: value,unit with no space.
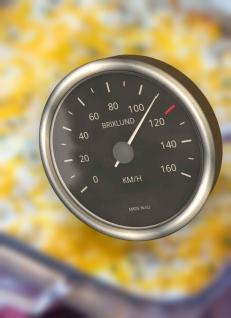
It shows 110,km/h
